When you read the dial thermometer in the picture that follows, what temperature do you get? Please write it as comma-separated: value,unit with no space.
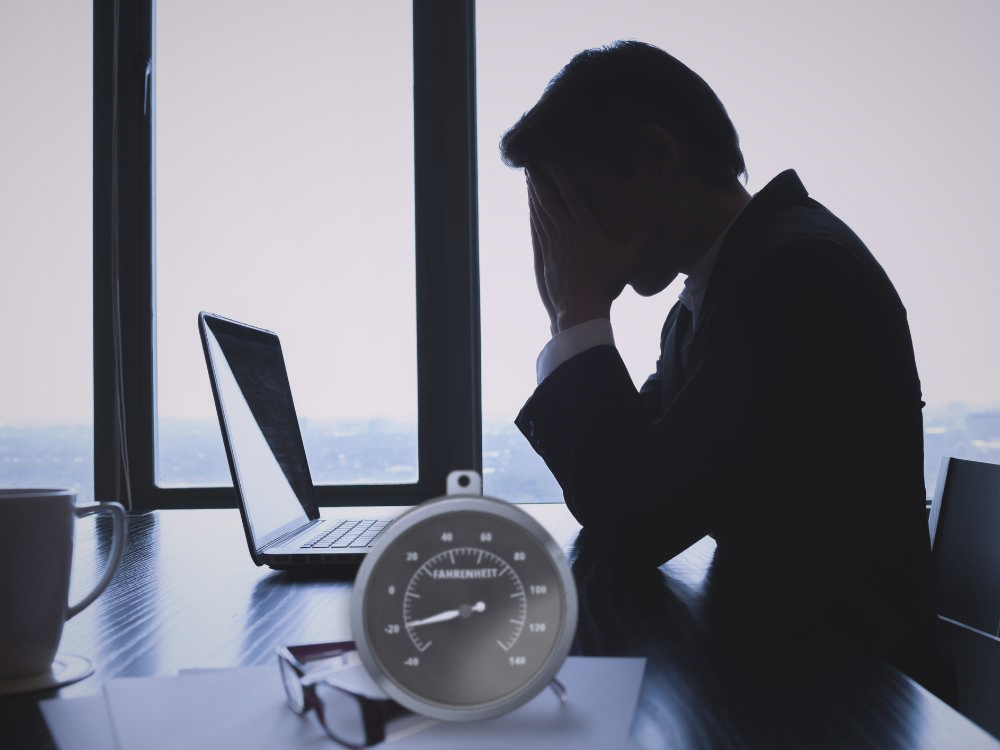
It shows -20,°F
